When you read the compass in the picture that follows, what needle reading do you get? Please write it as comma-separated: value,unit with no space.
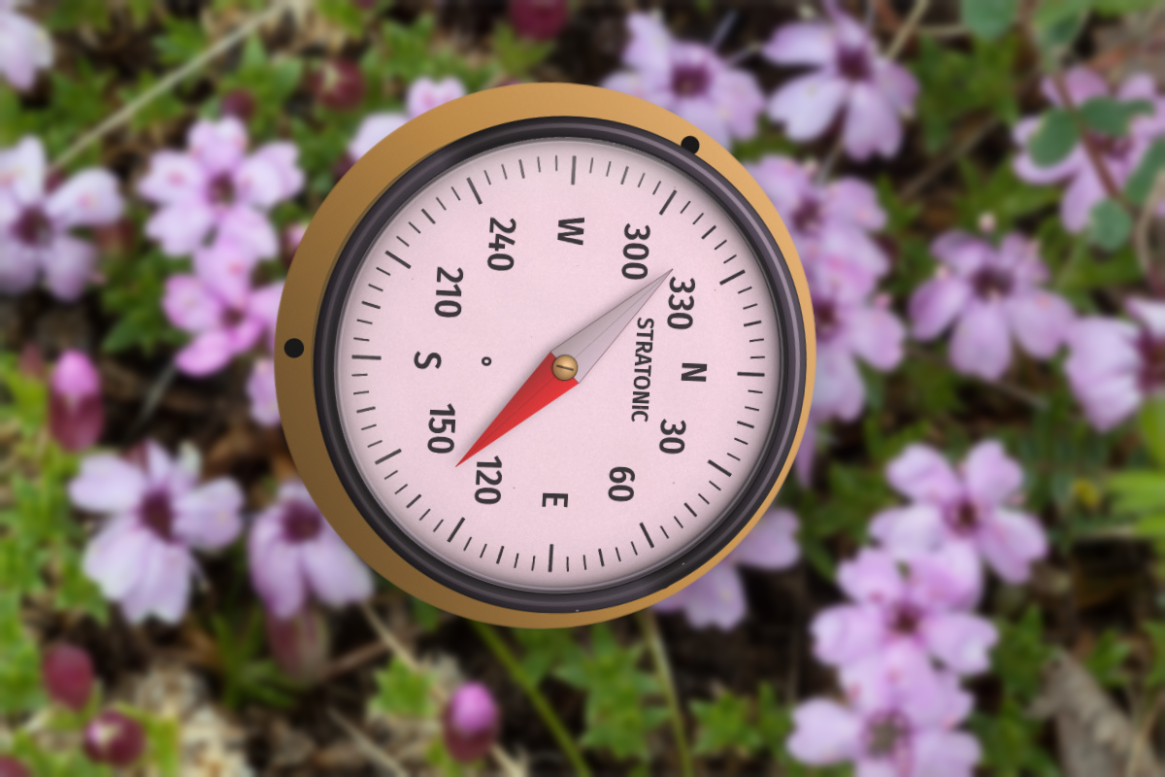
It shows 135,°
